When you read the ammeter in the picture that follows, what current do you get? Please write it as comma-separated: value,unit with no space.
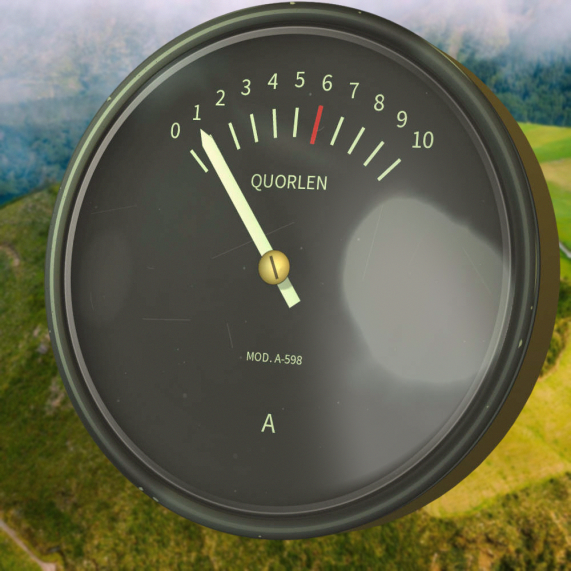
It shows 1,A
